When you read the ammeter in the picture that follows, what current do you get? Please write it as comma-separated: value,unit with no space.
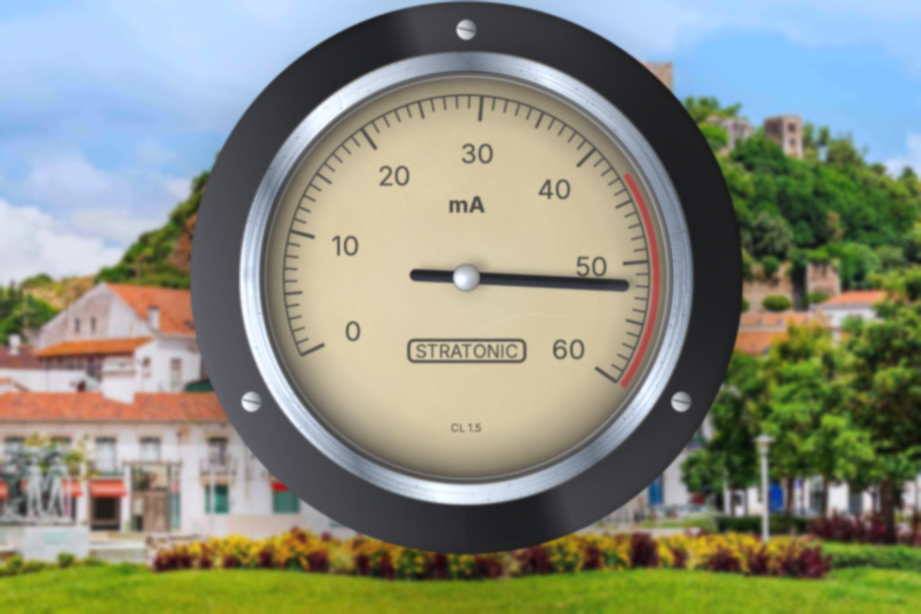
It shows 52,mA
